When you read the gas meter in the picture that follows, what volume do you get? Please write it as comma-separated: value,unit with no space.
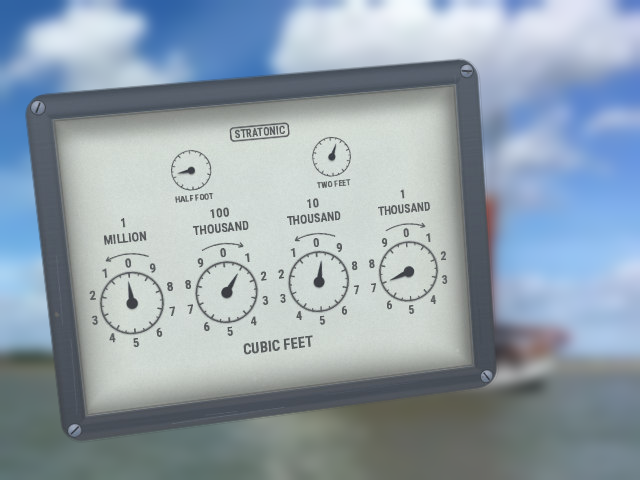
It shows 9700,ft³
